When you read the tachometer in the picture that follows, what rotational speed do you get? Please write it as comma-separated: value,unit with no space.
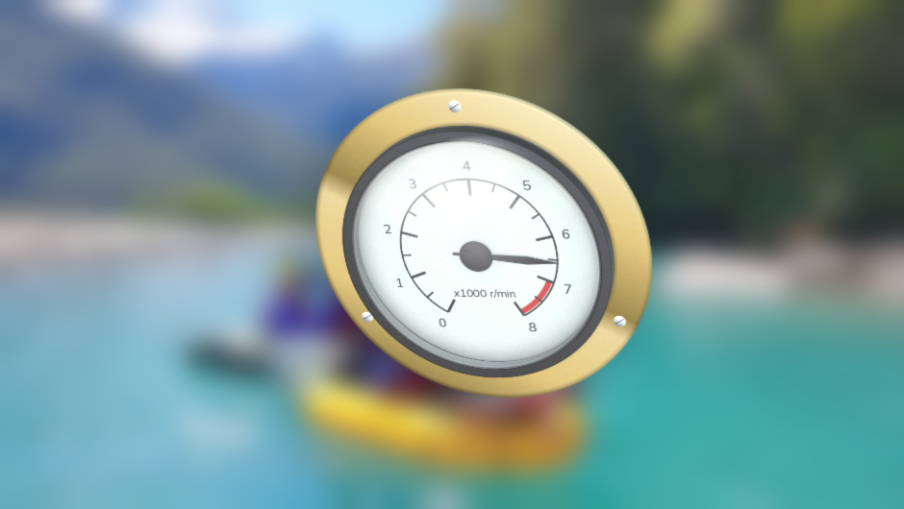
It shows 6500,rpm
